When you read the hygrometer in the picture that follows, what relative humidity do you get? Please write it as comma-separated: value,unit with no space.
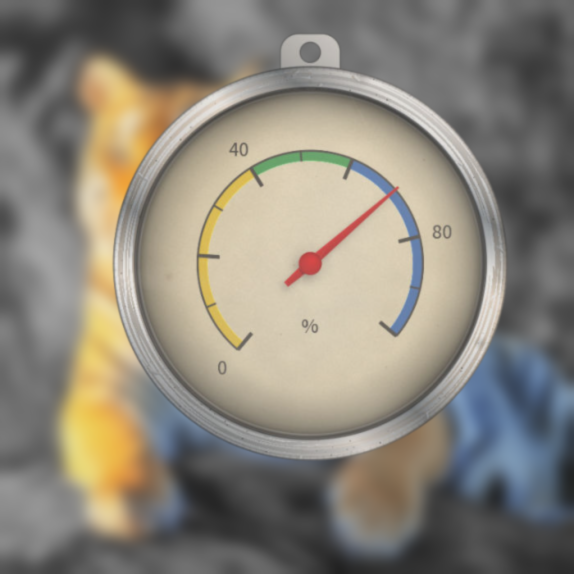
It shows 70,%
